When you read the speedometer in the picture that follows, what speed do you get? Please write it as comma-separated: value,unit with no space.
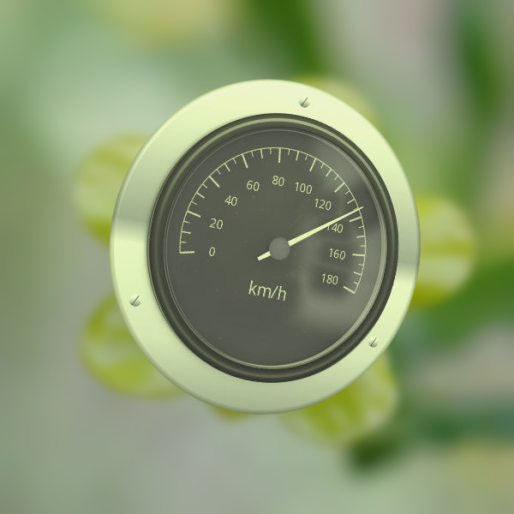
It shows 135,km/h
